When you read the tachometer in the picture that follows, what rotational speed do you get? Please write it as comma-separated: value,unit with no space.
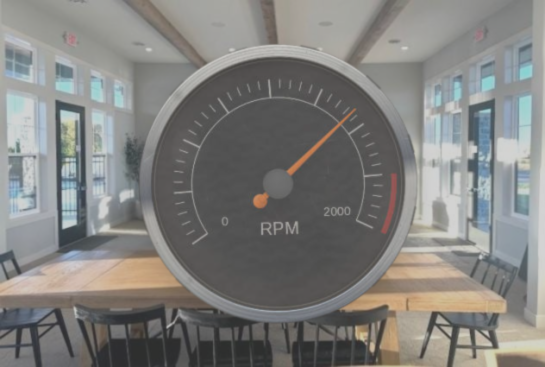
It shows 1425,rpm
